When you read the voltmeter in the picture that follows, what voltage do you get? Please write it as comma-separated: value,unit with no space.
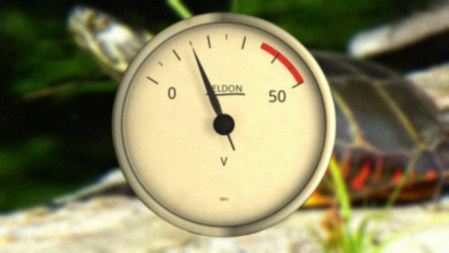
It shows 15,V
